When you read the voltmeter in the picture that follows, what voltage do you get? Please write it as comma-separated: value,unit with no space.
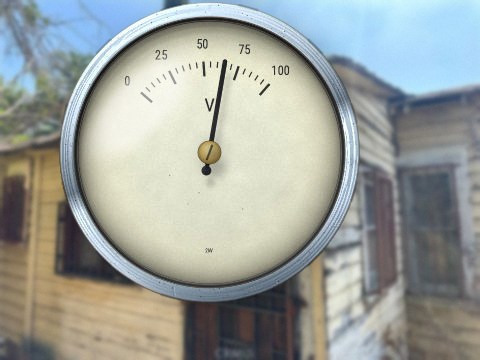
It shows 65,V
